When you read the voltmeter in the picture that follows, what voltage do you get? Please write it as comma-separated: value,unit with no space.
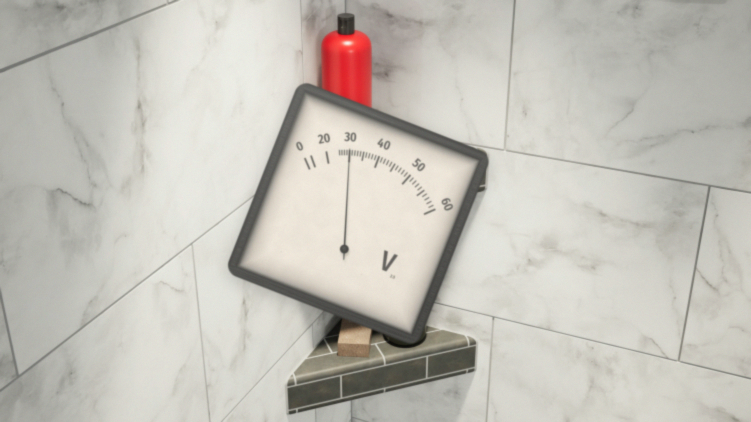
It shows 30,V
